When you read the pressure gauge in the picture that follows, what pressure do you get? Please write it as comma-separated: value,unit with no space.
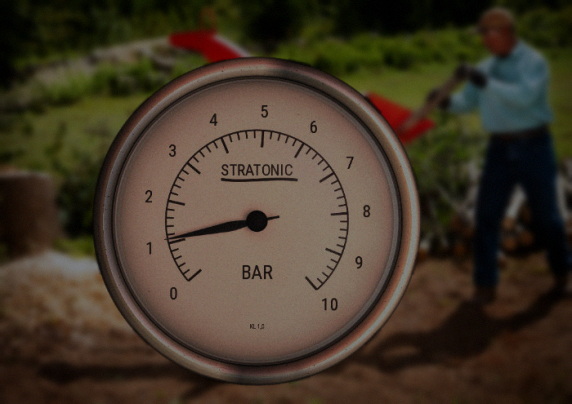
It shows 1.1,bar
